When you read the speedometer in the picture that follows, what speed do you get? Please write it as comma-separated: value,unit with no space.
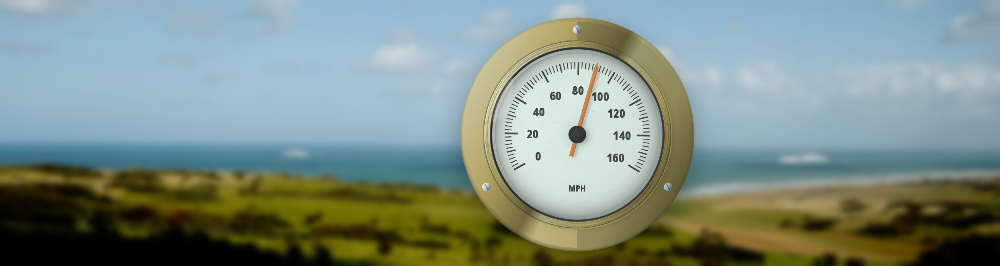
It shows 90,mph
